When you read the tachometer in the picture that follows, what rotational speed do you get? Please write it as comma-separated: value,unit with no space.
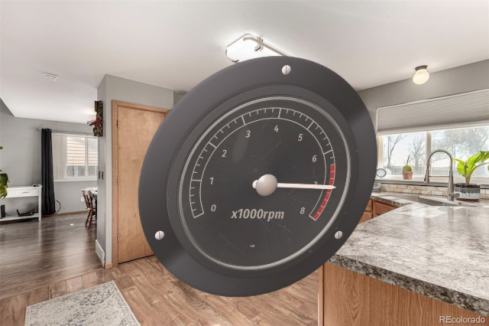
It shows 7000,rpm
